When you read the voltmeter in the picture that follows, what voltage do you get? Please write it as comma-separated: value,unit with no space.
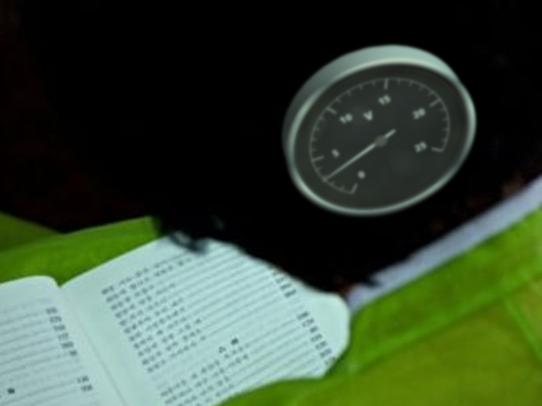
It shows 3,V
